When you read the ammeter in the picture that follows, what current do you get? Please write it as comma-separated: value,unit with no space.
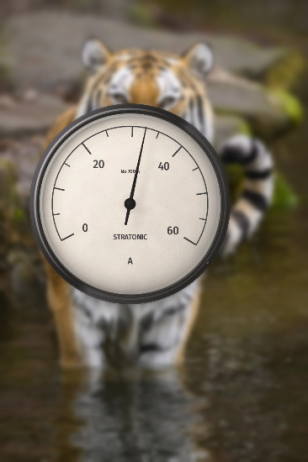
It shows 32.5,A
